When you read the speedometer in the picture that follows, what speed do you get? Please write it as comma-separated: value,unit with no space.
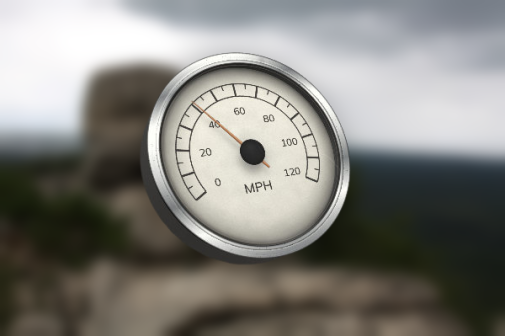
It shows 40,mph
